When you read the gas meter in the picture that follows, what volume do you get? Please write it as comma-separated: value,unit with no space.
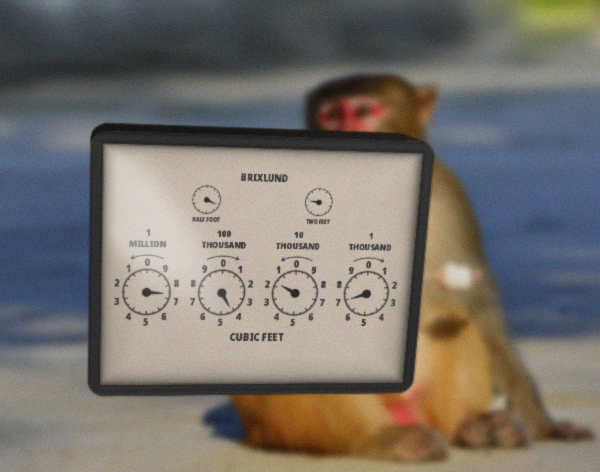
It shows 741700,ft³
